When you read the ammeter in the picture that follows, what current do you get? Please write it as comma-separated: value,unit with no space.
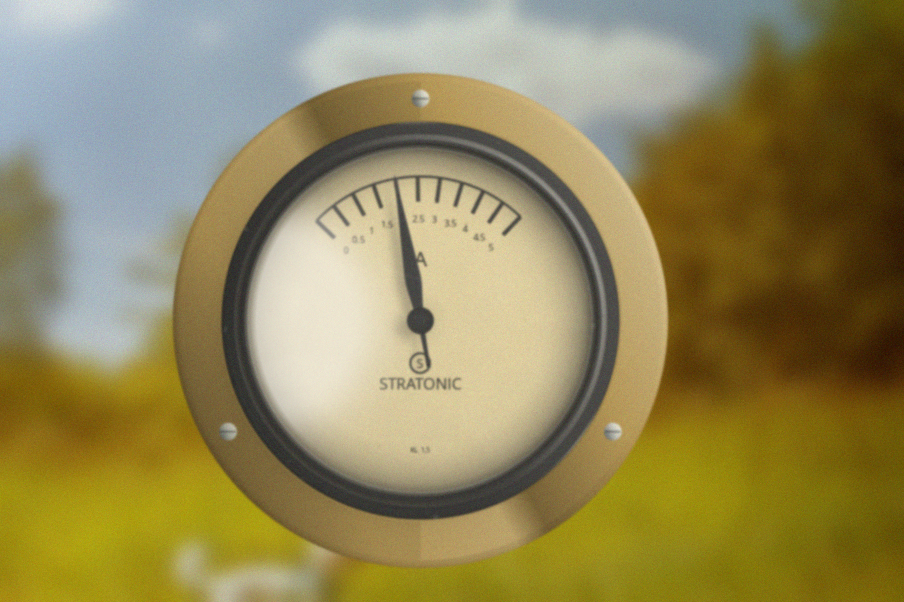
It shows 2,A
